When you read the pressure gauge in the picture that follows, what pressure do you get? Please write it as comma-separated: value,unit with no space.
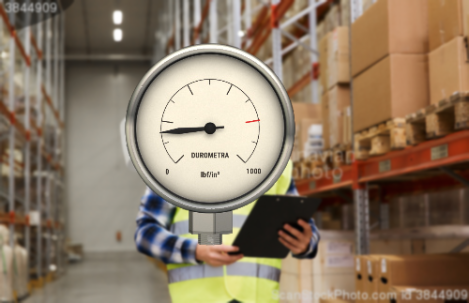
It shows 150,psi
